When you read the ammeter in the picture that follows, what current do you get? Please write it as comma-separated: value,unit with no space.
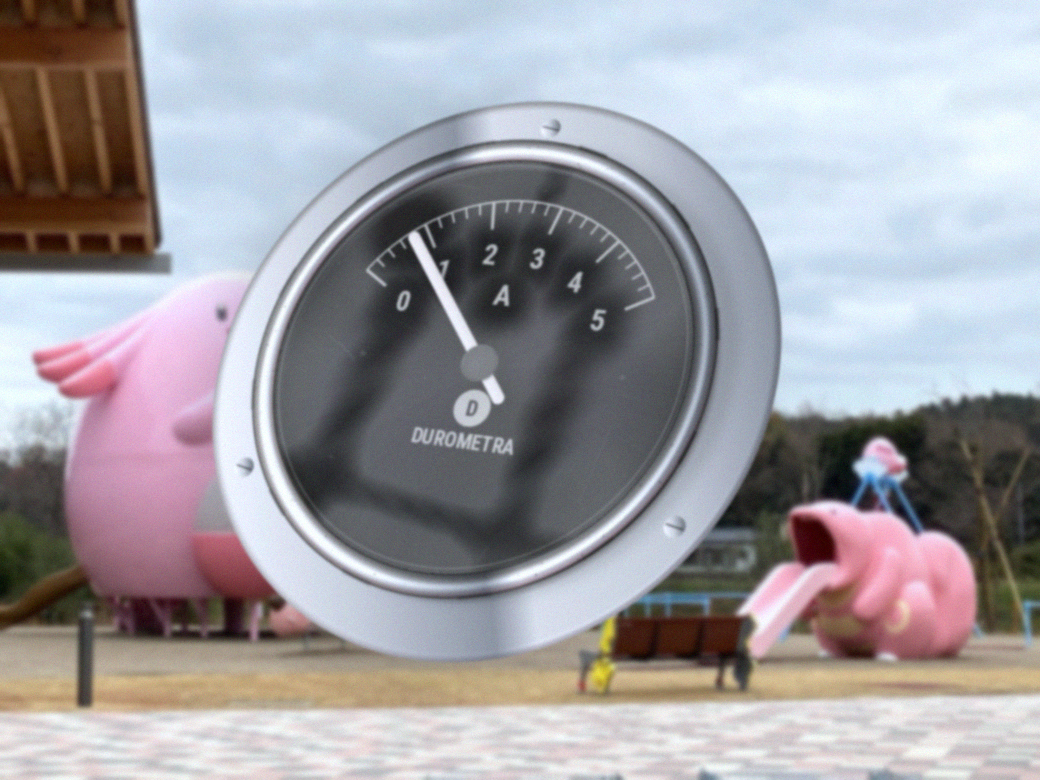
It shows 0.8,A
